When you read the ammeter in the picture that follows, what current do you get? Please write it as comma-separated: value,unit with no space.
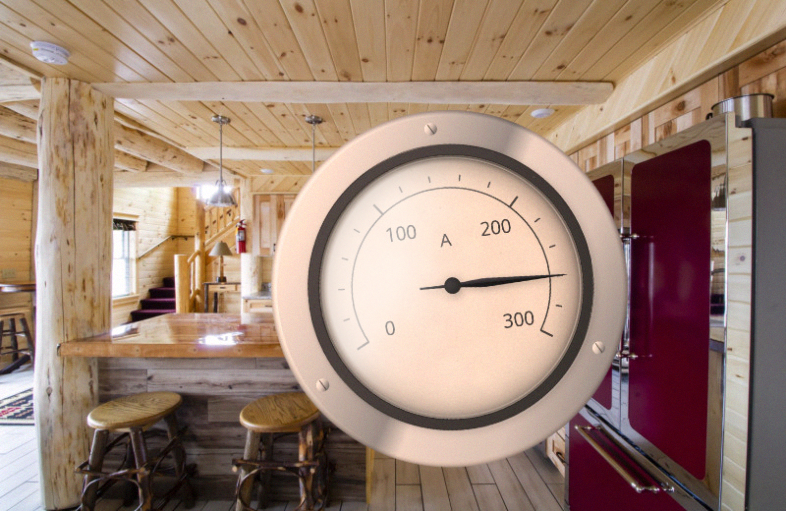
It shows 260,A
